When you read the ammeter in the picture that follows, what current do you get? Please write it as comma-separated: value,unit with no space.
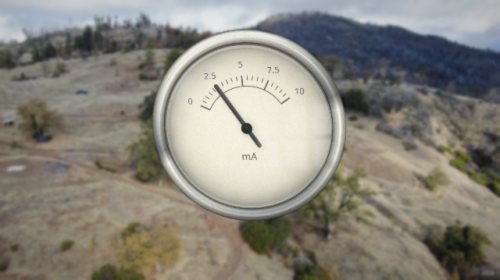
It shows 2.5,mA
